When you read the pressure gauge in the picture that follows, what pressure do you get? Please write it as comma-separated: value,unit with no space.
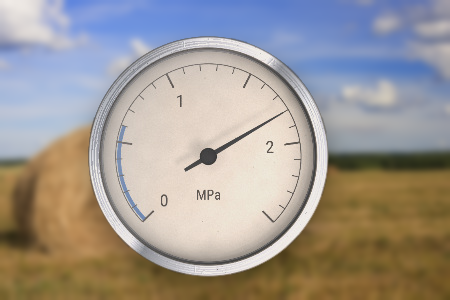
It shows 1.8,MPa
